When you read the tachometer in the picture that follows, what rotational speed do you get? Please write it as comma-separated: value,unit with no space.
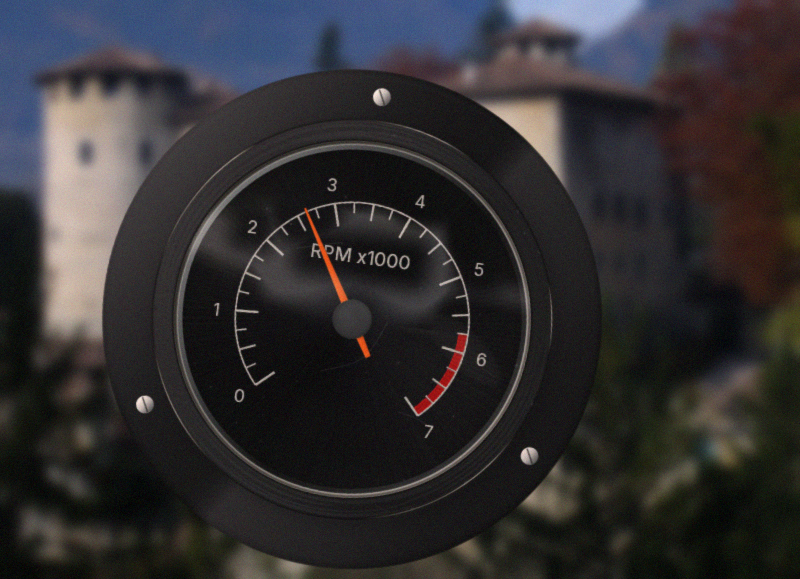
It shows 2625,rpm
